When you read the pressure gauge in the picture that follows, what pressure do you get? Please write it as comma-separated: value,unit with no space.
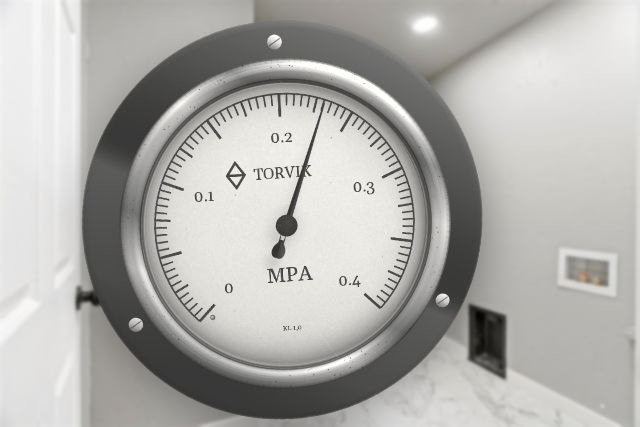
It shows 0.23,MPa
